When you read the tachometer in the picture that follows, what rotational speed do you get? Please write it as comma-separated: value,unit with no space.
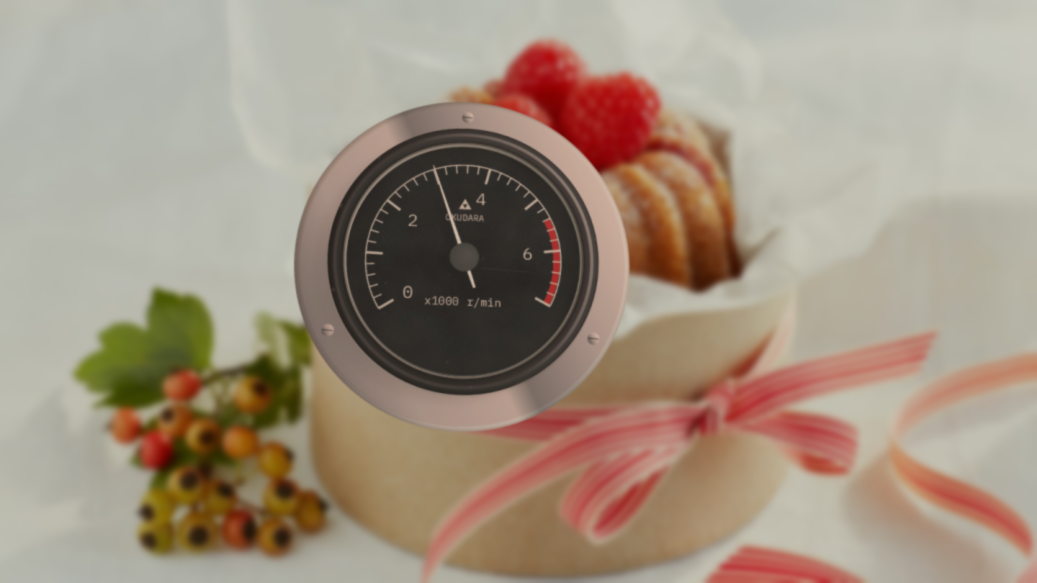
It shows 3000,rpm
